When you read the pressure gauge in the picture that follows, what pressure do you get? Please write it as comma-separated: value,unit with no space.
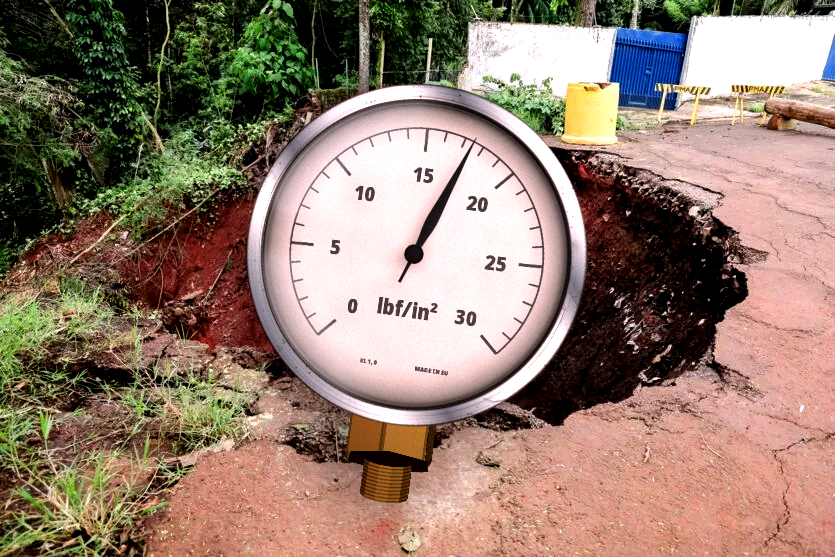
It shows 17.5,psi
